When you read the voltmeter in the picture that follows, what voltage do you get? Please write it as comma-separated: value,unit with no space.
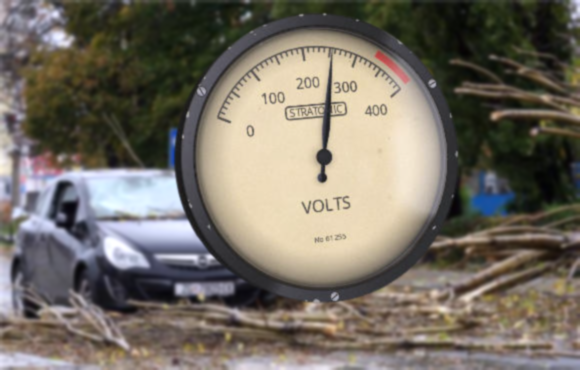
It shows 250,V
